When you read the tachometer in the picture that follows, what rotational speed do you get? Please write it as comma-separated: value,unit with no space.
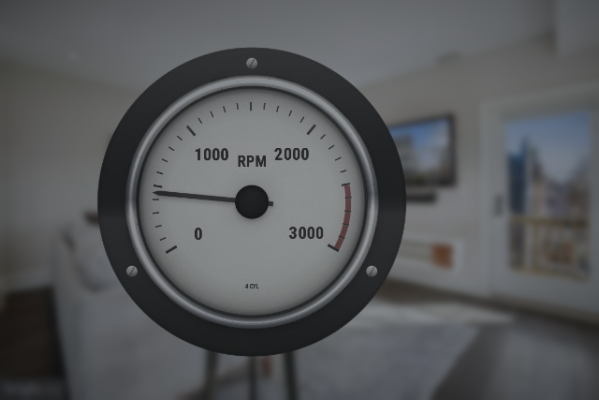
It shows 450,rpm
